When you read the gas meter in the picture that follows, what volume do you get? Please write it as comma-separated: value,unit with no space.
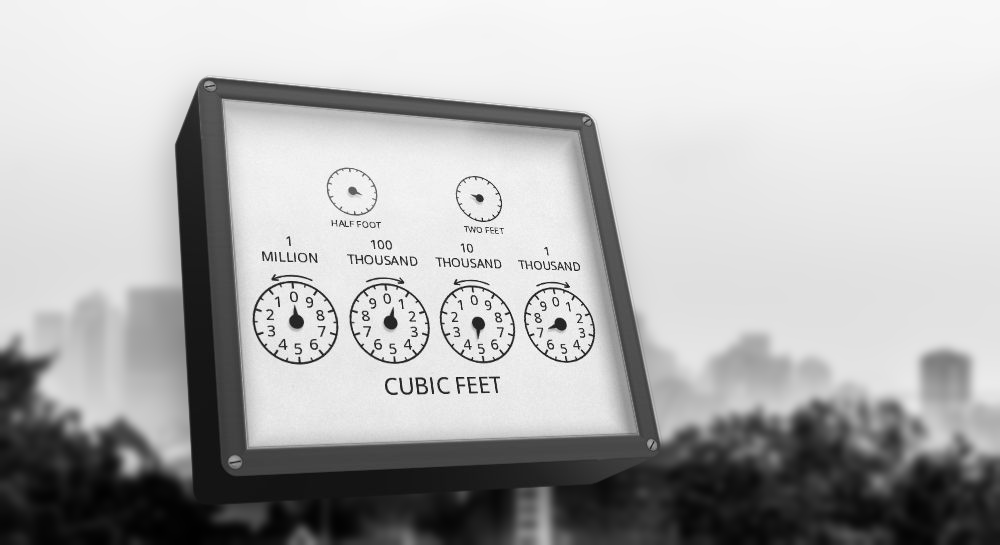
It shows 4700,ft³
